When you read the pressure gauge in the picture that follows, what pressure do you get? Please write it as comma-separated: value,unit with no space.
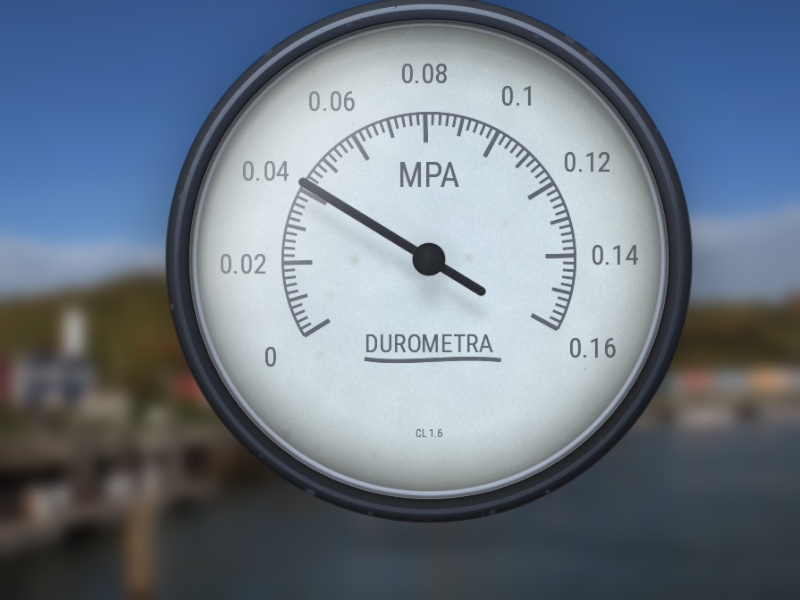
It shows 0.042,MPa
